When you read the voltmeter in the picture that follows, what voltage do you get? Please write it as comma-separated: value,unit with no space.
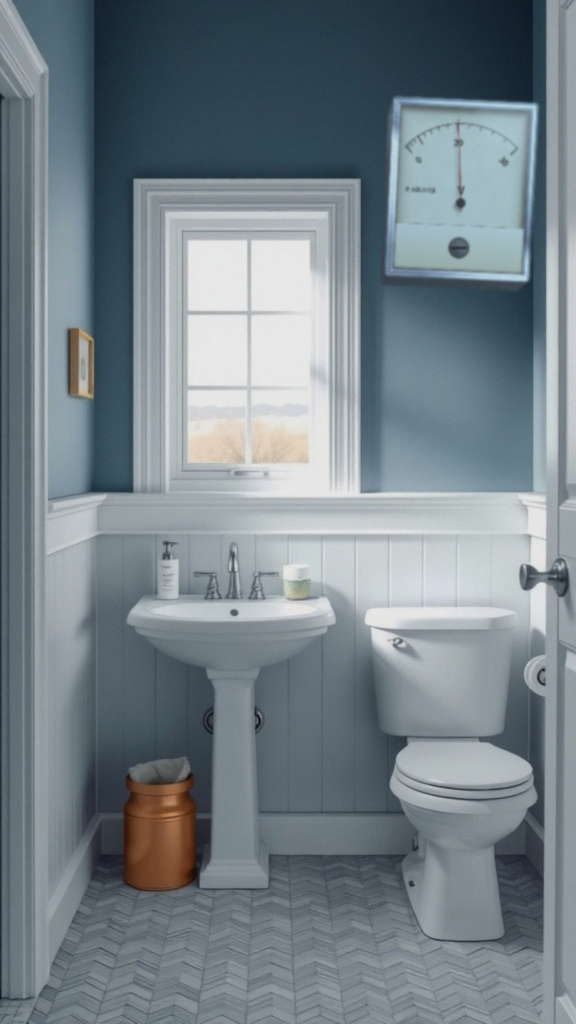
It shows 20,V
